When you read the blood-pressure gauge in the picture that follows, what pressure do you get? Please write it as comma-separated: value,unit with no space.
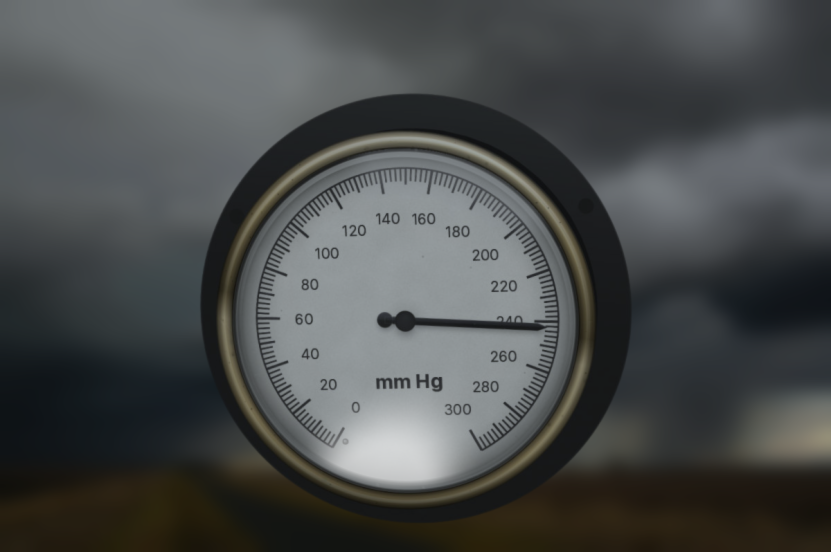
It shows 242,mmHg
